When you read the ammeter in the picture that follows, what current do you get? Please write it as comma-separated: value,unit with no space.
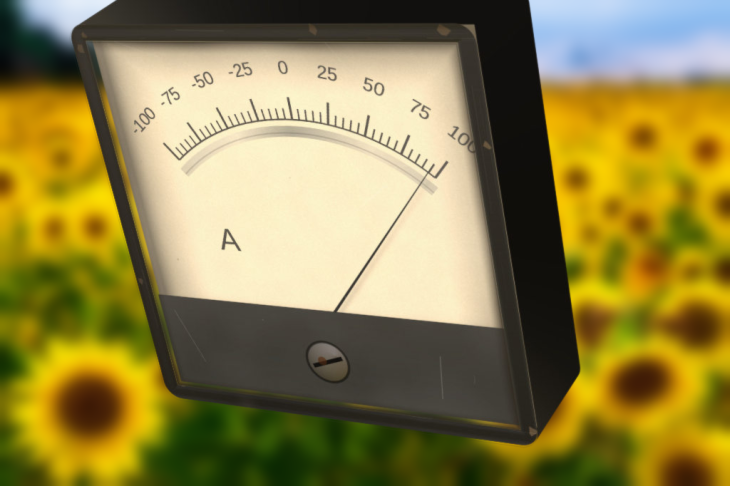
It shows 95,A
